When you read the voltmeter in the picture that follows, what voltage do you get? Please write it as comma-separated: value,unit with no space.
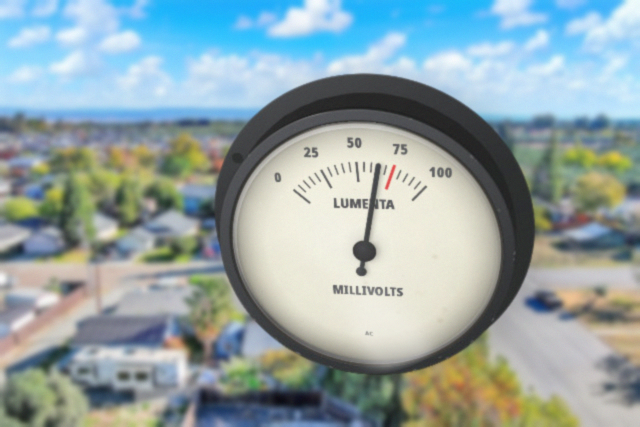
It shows 65,mV
